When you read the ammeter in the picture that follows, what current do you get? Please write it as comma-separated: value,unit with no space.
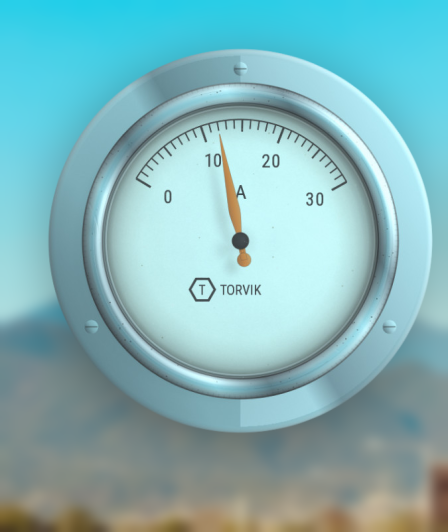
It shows 12,A
